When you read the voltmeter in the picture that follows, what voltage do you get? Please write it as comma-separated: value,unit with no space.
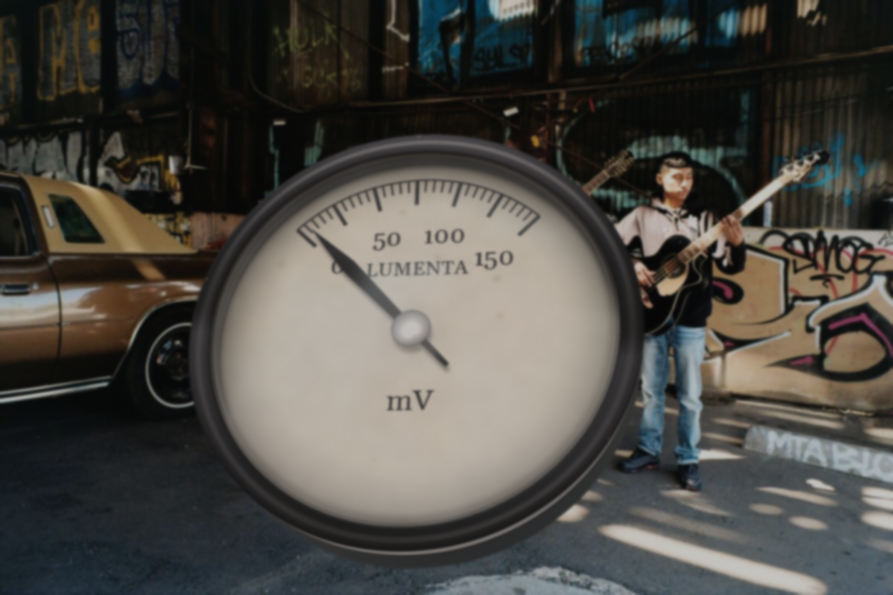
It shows 5,mV
